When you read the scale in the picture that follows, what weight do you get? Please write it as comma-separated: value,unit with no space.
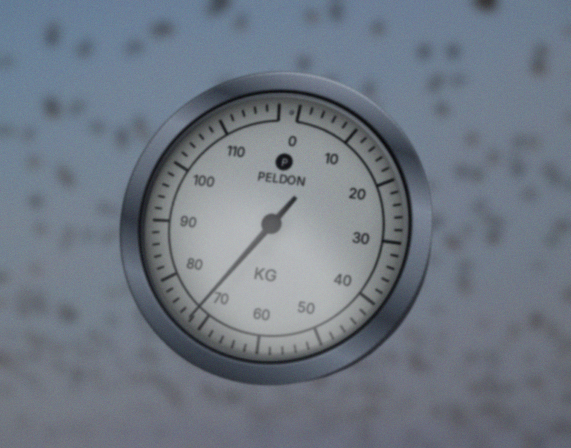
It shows 72,kg
